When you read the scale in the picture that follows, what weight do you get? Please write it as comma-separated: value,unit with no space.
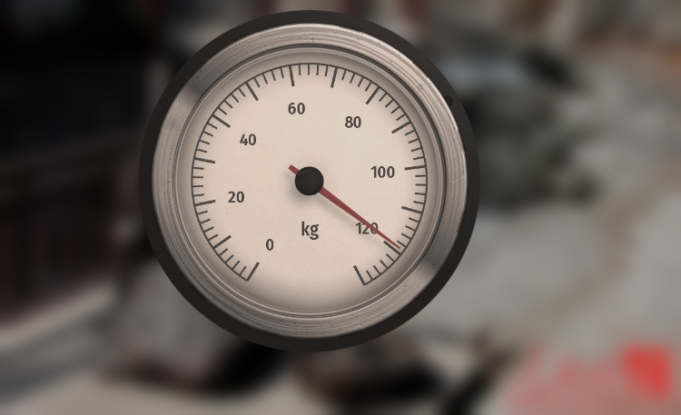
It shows 119,kg
